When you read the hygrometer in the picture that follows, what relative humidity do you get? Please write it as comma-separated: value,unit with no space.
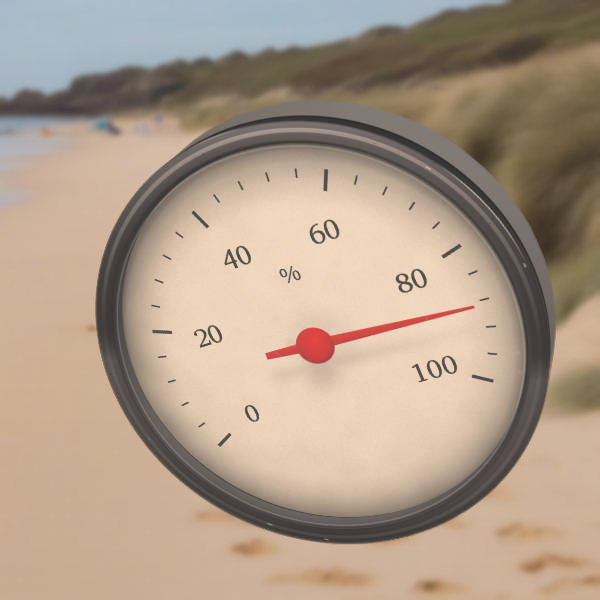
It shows 88,%
